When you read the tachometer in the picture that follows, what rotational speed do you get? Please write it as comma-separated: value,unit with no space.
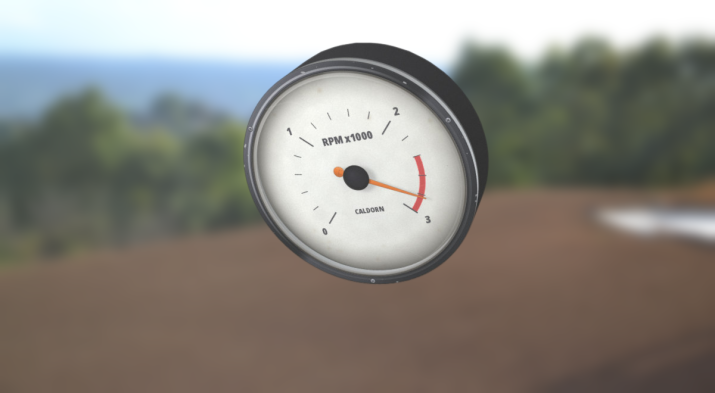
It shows 2800,rpm
